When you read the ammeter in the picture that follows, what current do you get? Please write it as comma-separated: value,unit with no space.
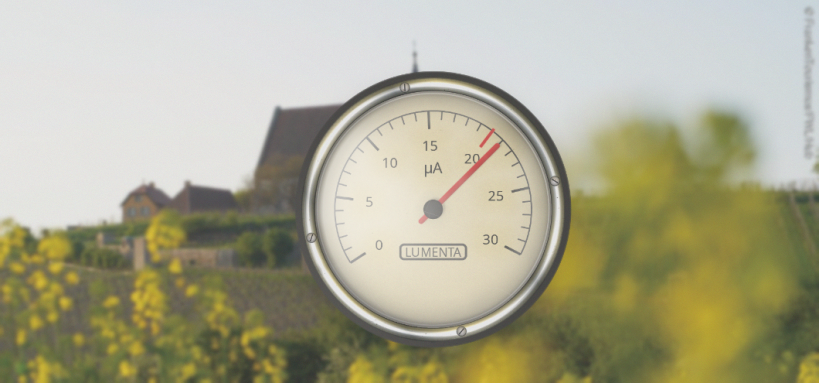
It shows 21,µA
